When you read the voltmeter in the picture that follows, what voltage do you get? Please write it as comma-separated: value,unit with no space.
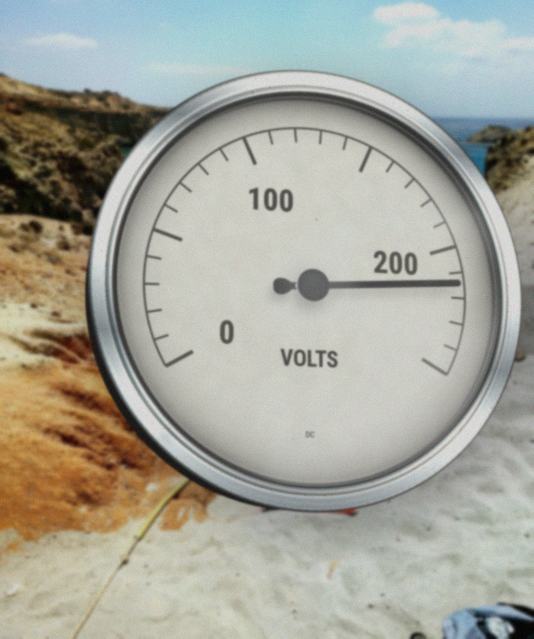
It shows 215,V
